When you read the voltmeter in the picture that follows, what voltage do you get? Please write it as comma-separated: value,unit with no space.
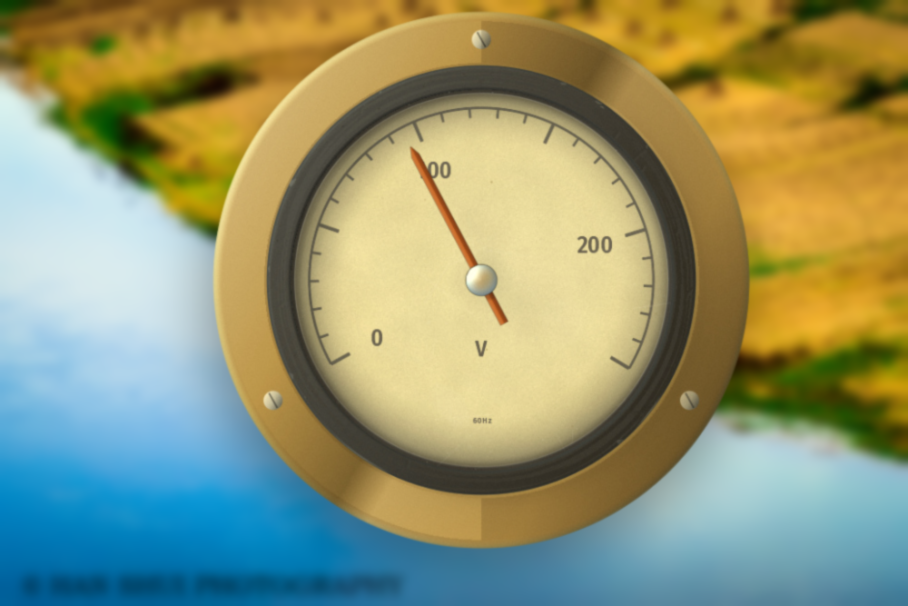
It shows 95,V
